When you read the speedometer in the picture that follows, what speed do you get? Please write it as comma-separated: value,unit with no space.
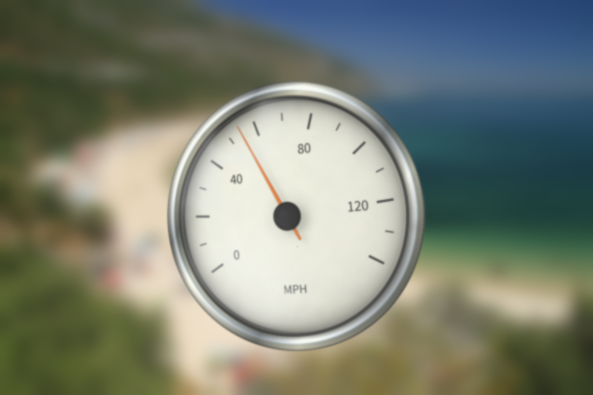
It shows 55,mph
